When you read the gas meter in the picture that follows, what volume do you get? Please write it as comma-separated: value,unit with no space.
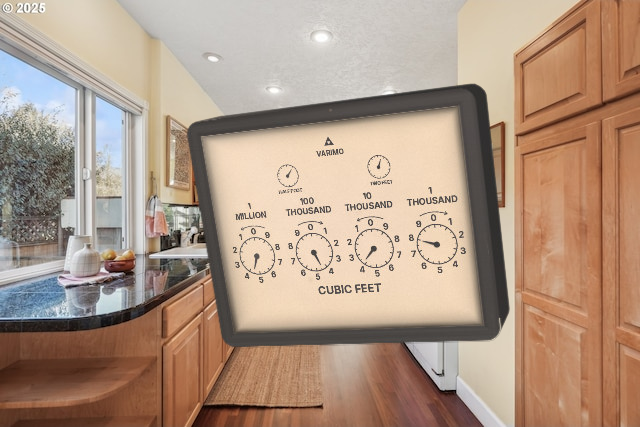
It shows 443800,ft³
